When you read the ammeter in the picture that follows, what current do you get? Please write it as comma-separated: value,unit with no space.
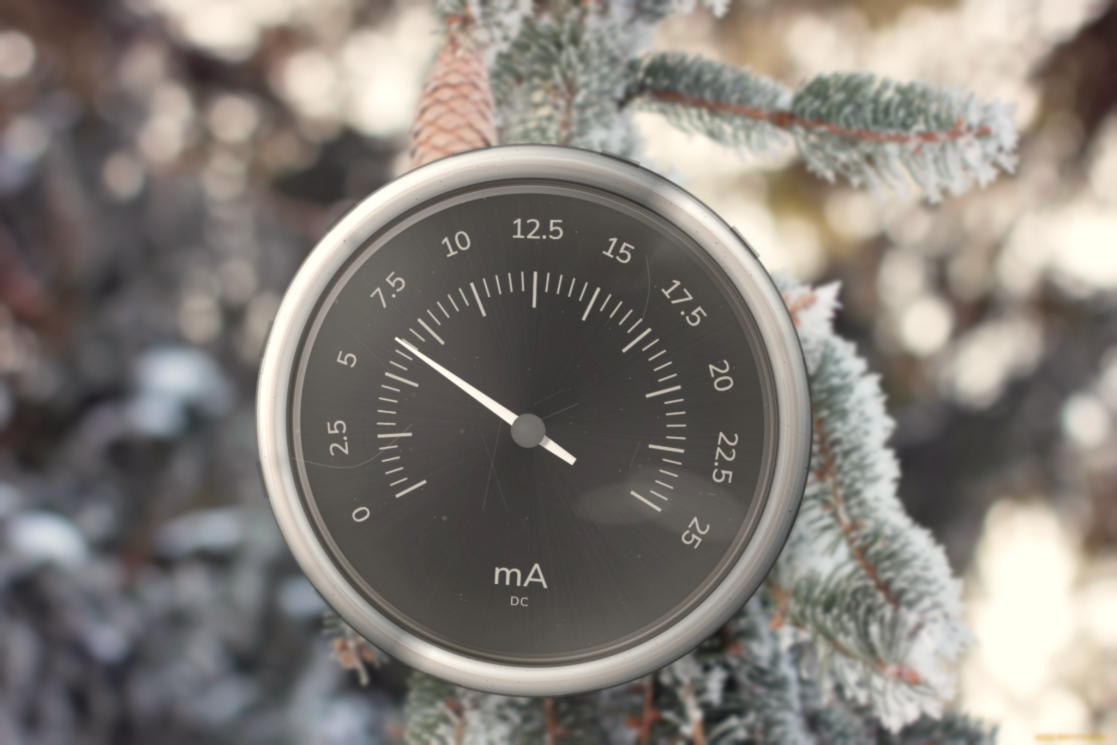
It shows 6.5,mA
